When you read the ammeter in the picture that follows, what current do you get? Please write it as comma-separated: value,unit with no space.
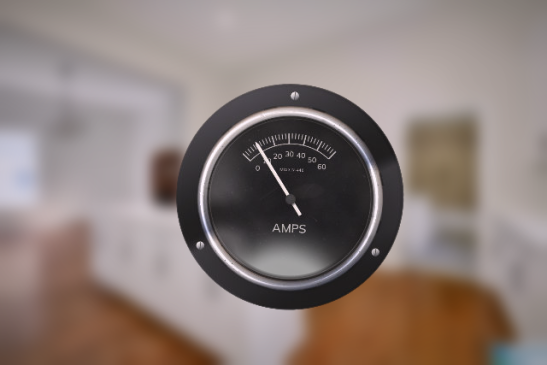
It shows 10,A
